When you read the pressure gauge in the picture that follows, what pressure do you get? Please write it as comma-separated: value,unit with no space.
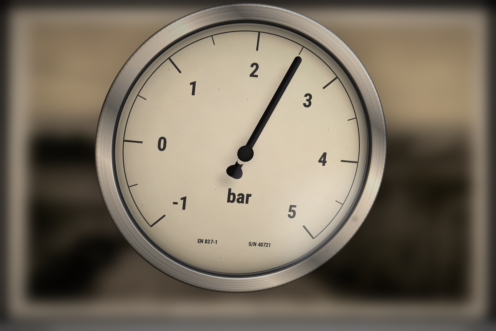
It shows 2.5,bar
